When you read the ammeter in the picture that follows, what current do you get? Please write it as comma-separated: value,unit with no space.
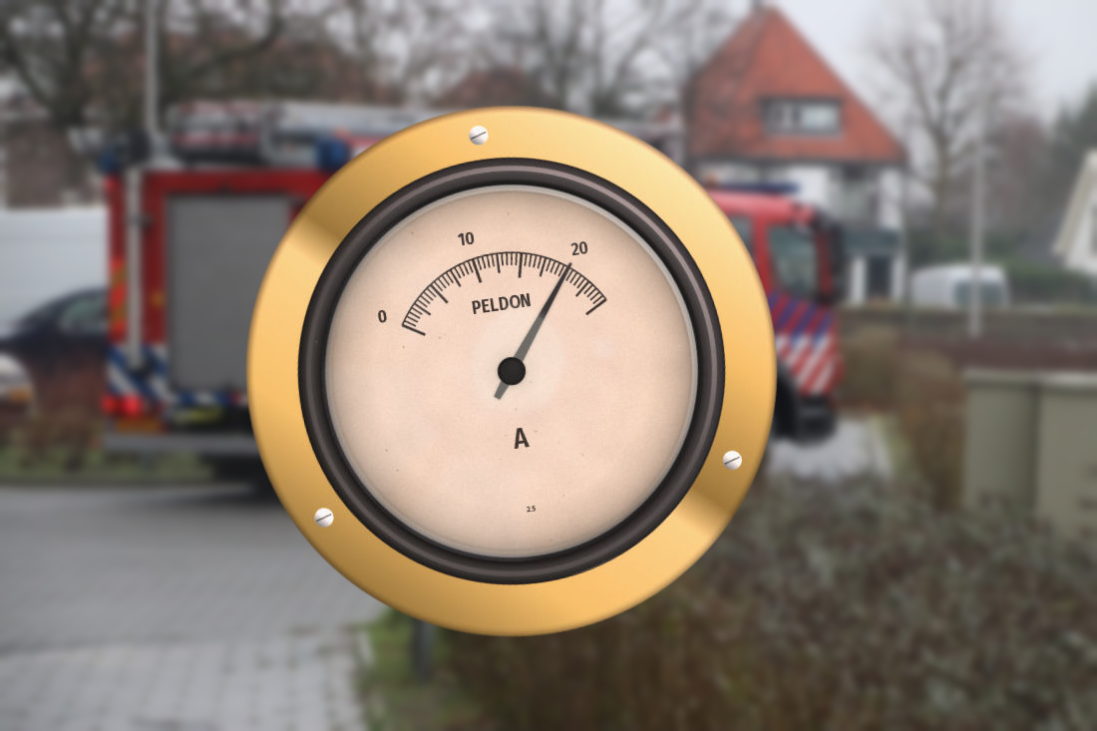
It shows 20,A
